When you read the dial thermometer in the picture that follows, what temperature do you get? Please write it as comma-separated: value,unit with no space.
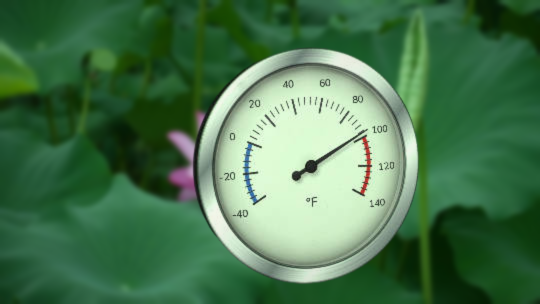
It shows 96,°F
